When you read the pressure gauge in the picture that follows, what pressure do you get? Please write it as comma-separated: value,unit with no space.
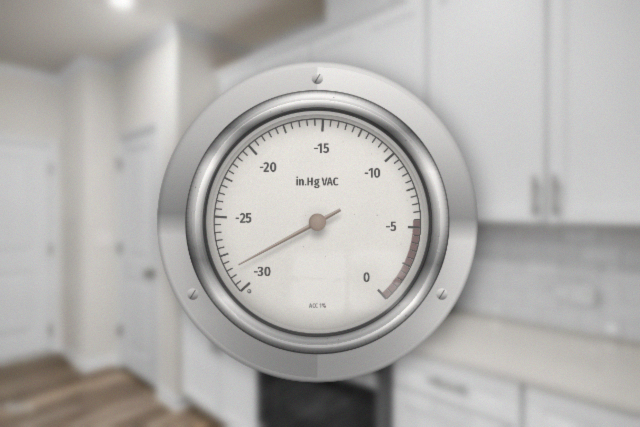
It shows -28.5,inHg
